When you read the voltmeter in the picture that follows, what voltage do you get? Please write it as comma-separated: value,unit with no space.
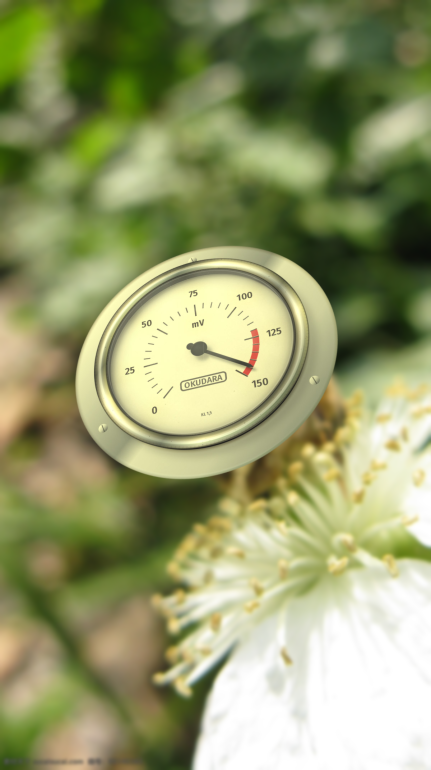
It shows 145,mV
